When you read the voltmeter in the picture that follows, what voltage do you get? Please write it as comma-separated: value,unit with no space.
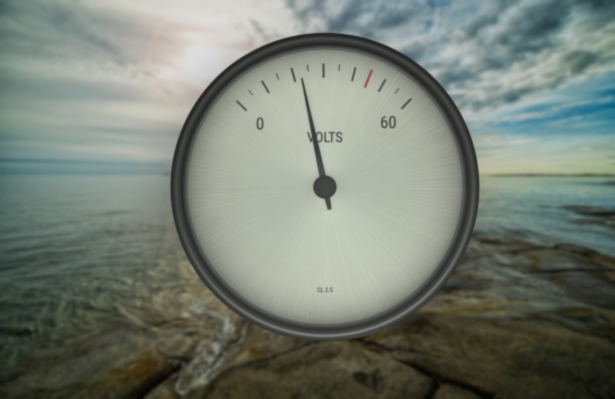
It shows 22.5,V
